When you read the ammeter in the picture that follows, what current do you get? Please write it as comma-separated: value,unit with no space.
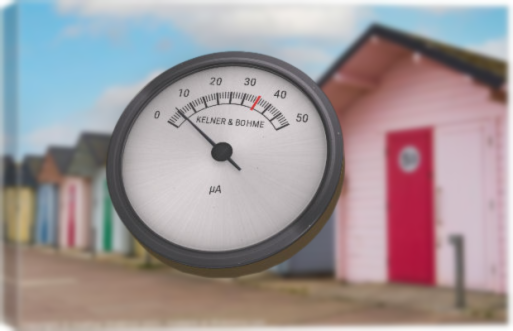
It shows 5,µA
